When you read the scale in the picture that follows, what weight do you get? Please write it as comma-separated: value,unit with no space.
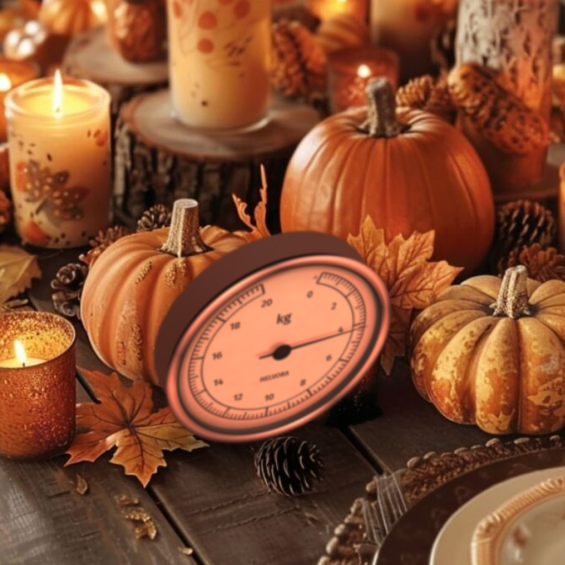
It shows 4,kg
